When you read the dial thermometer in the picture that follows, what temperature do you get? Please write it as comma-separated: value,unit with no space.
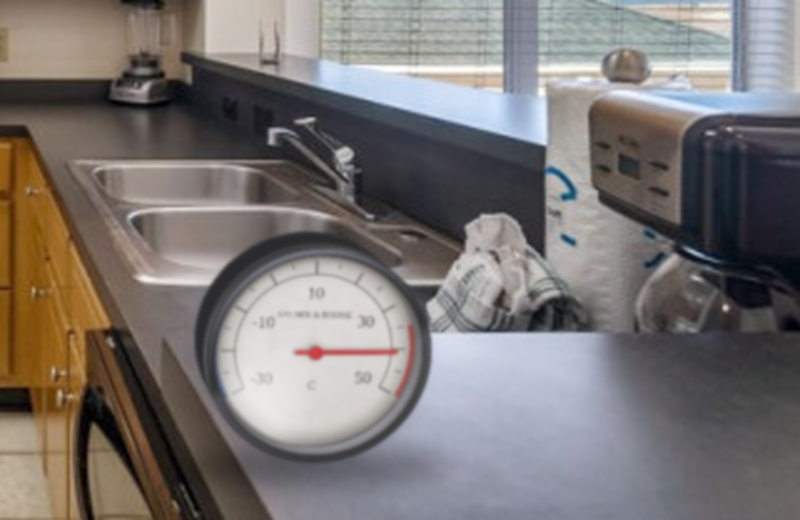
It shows 40,°C
